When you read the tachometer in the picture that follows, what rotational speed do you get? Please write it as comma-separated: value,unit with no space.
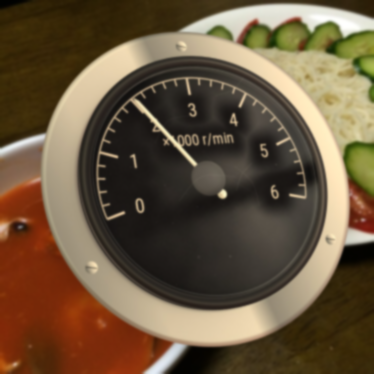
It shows 2000,rpm
